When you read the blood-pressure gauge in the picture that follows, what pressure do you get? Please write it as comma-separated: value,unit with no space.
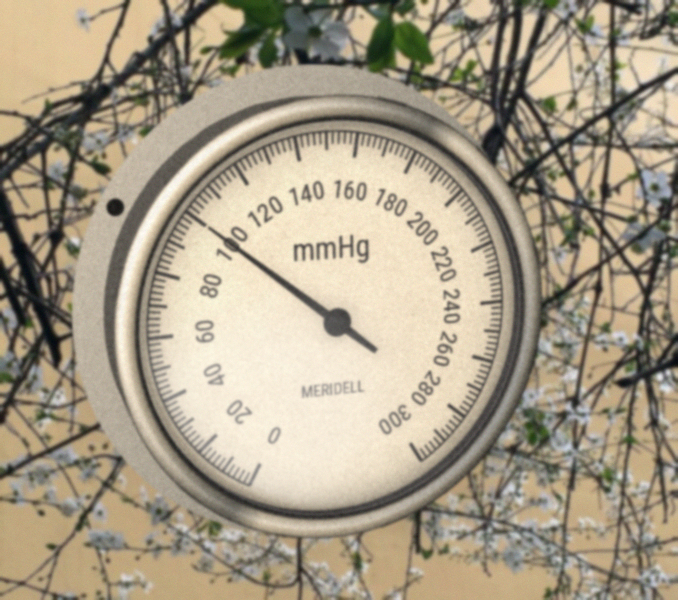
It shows 100,mmHg
